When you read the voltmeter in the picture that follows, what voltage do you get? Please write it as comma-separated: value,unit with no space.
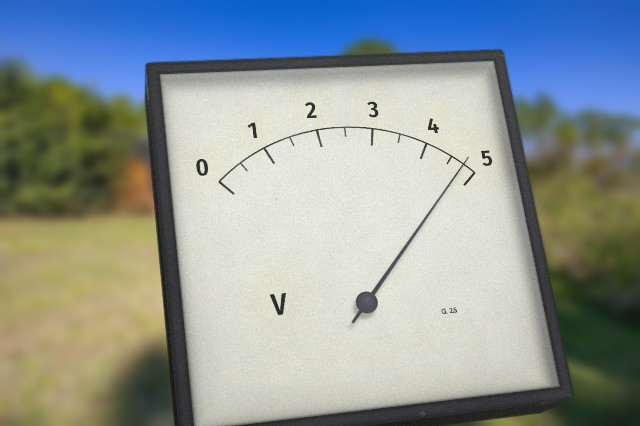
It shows 4.75,V
